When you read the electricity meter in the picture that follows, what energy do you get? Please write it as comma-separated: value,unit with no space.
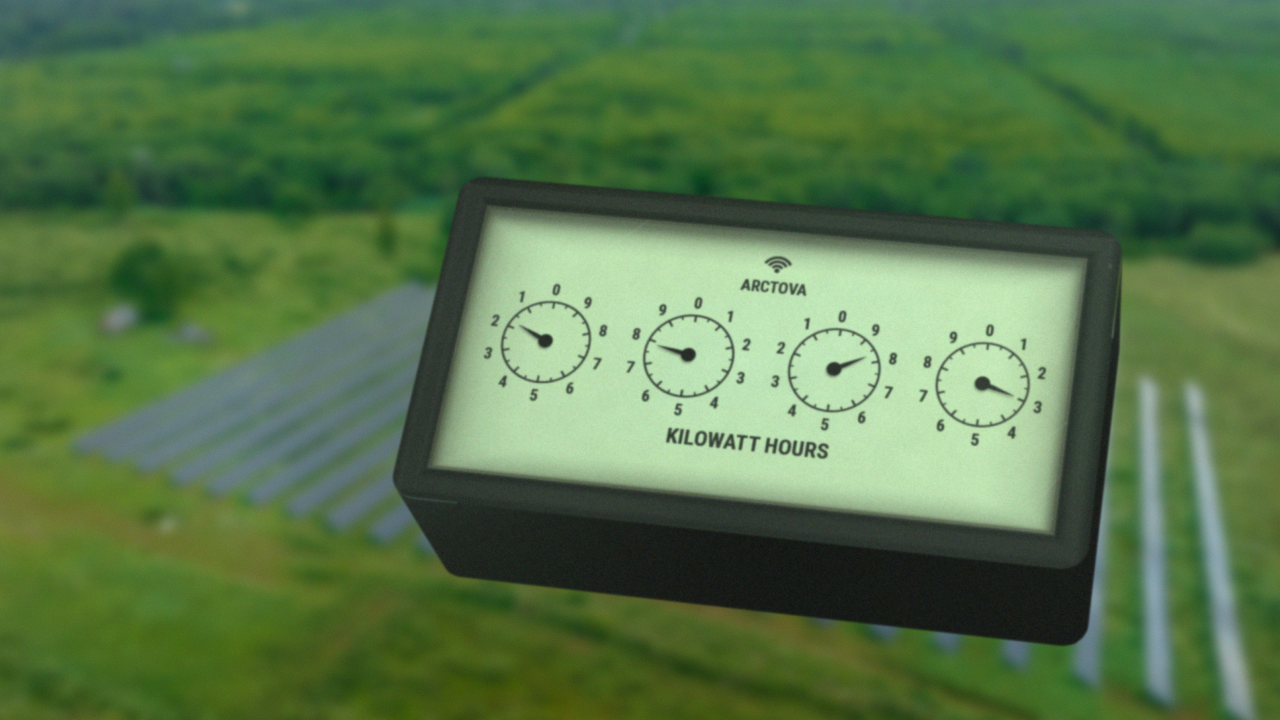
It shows 1783,kWh
